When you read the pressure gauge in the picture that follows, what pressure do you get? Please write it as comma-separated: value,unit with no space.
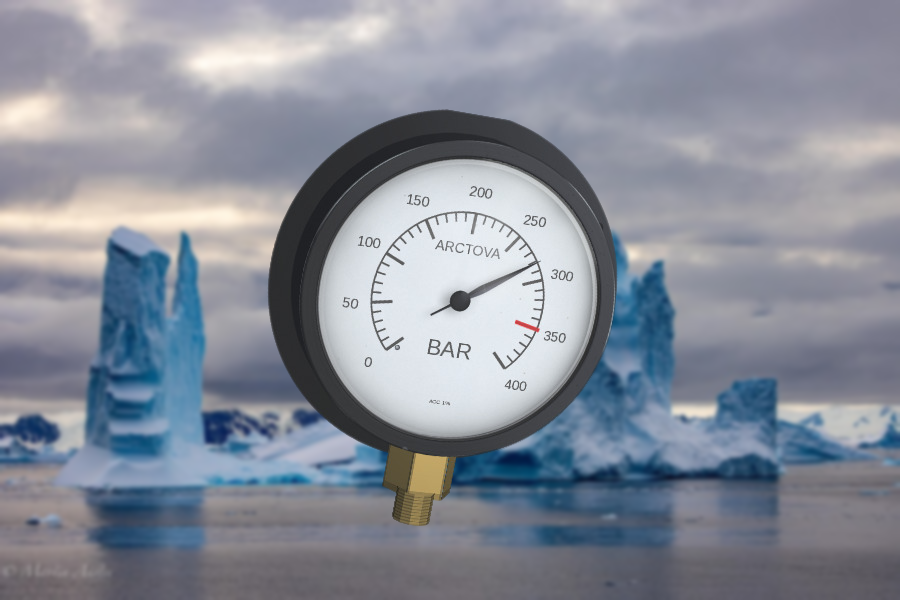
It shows 280,bar
